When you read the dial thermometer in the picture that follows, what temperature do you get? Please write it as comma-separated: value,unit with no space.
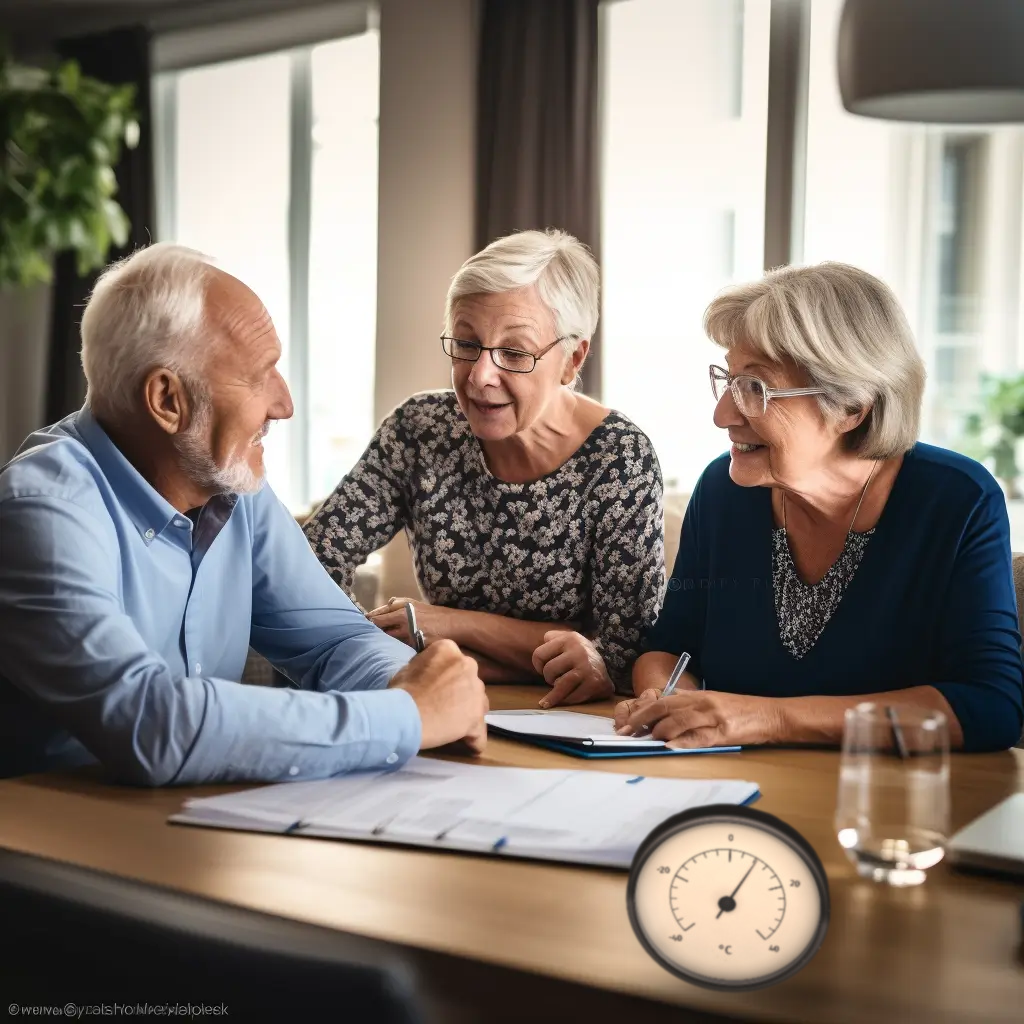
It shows 8,°C
